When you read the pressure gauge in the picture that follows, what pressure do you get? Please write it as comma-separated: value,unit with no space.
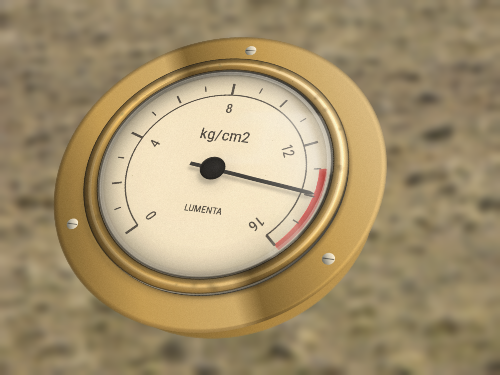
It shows 14,kg/cm²
